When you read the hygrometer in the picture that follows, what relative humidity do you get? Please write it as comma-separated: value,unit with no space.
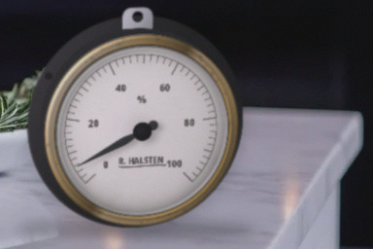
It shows 6,%
